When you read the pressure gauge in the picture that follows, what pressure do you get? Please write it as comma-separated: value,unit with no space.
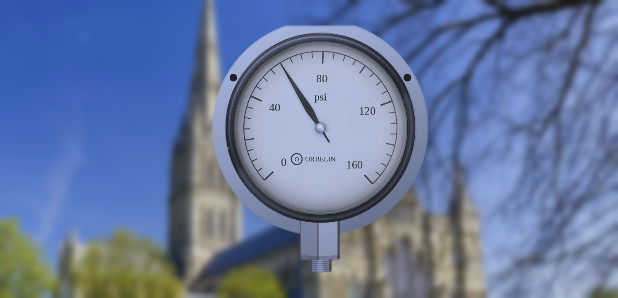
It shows 60,psi
